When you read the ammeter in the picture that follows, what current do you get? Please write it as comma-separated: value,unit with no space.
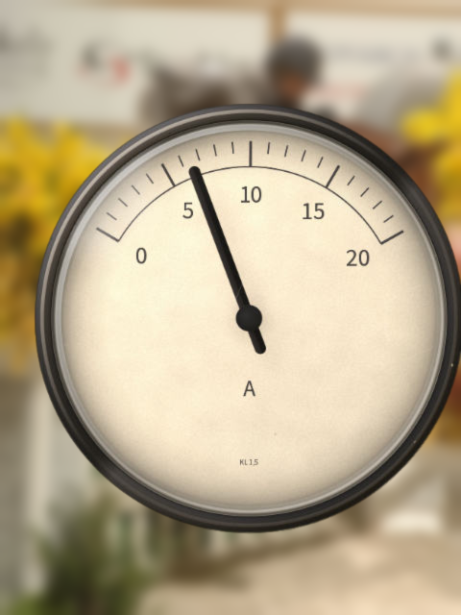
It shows 6.5,A
